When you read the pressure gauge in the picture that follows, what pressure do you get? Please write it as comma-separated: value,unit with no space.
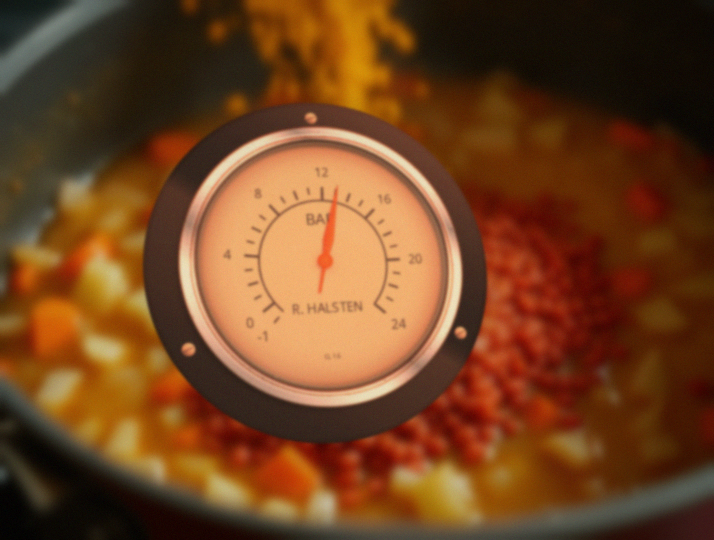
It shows 13,bar
